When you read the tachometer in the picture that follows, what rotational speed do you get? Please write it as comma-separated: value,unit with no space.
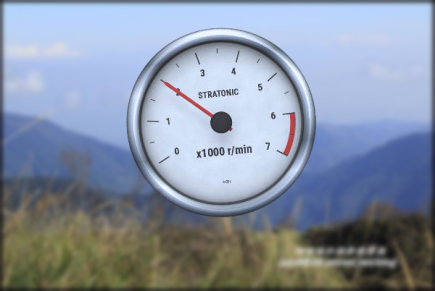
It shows 2000,rpm
